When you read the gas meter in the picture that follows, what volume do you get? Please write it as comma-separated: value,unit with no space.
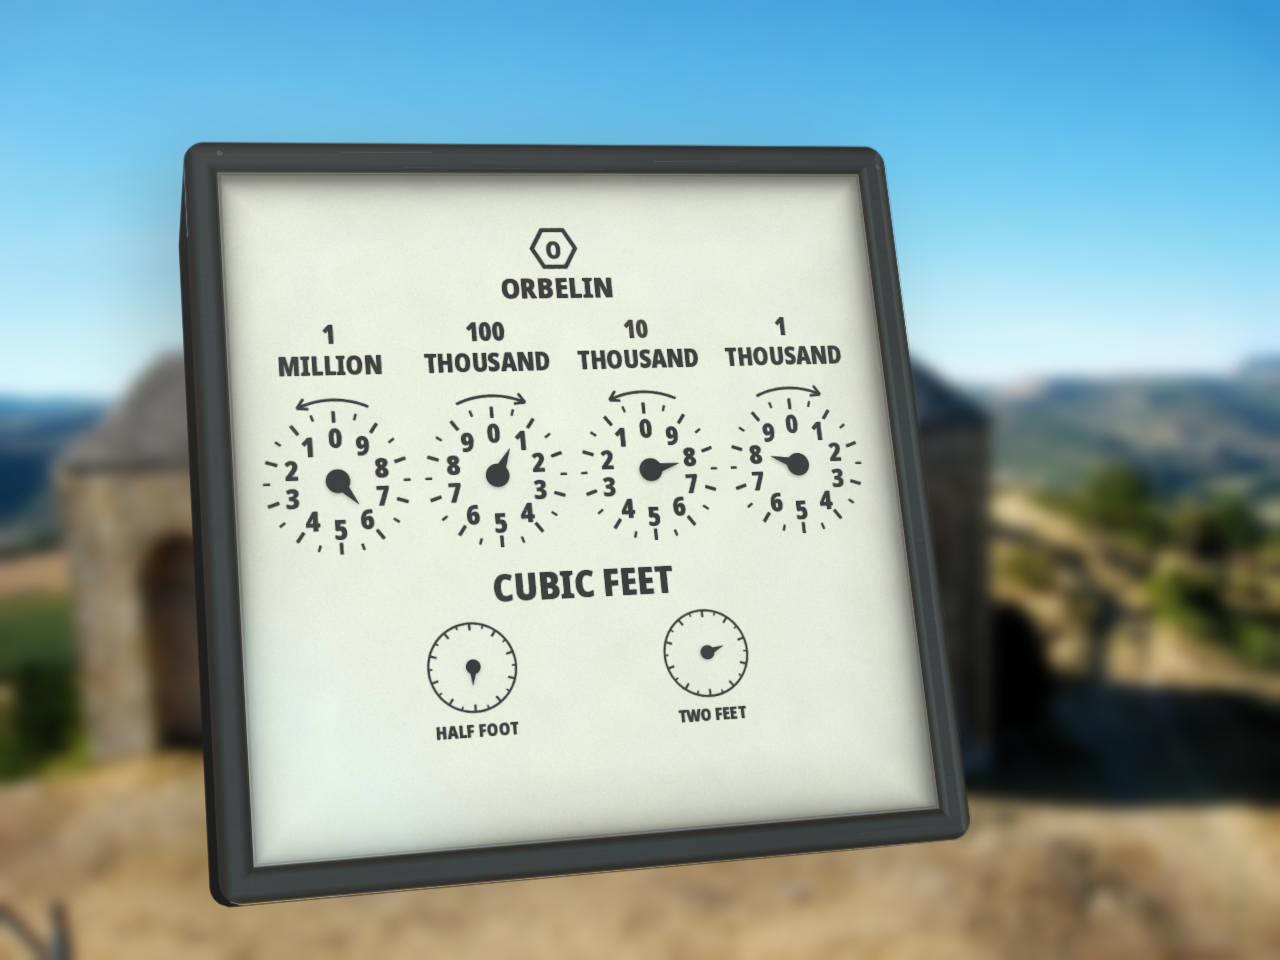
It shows 607800,ft³
